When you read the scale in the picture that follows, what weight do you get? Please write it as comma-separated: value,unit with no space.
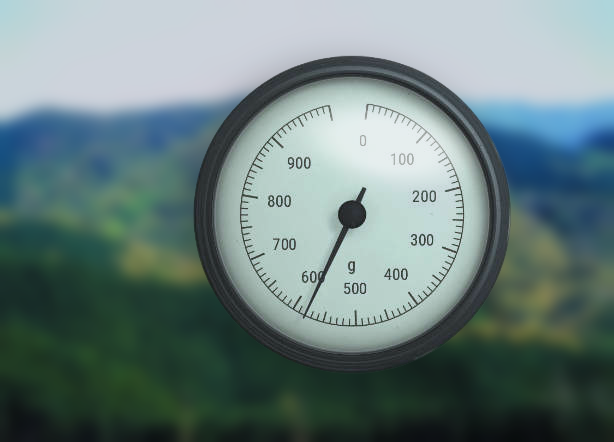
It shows 580,g
